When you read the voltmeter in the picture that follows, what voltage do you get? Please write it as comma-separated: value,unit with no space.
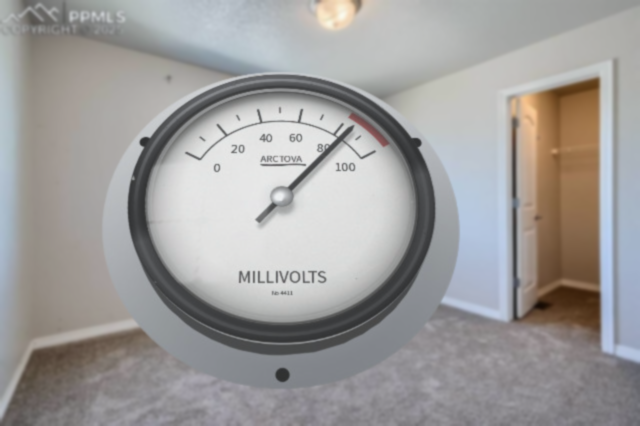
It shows 85,mV
